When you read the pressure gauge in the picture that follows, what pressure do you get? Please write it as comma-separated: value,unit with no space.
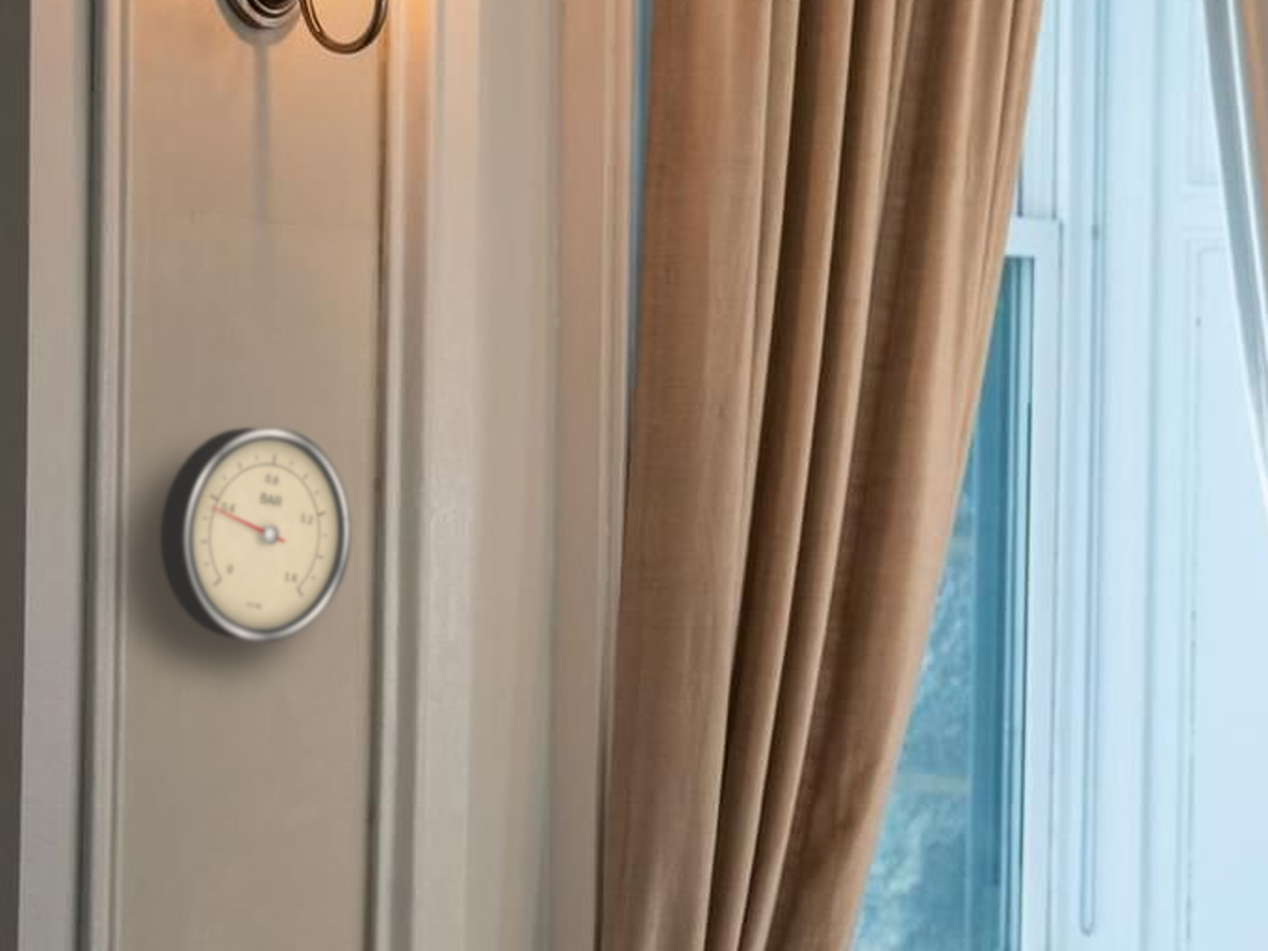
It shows 0.35,bar
